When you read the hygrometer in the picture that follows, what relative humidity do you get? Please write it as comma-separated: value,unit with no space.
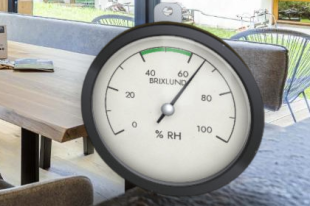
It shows 65,%
